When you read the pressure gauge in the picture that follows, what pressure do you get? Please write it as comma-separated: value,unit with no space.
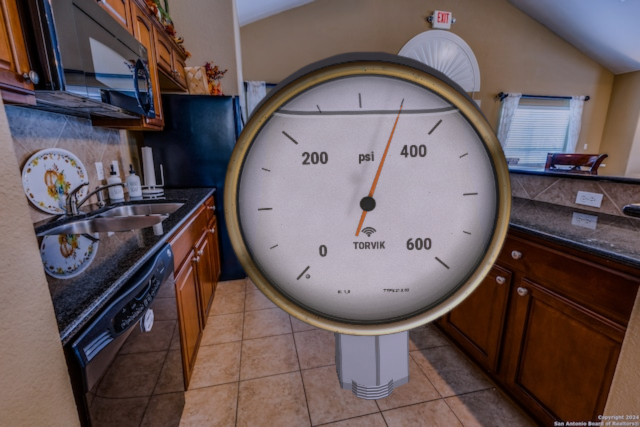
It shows 350,psi
